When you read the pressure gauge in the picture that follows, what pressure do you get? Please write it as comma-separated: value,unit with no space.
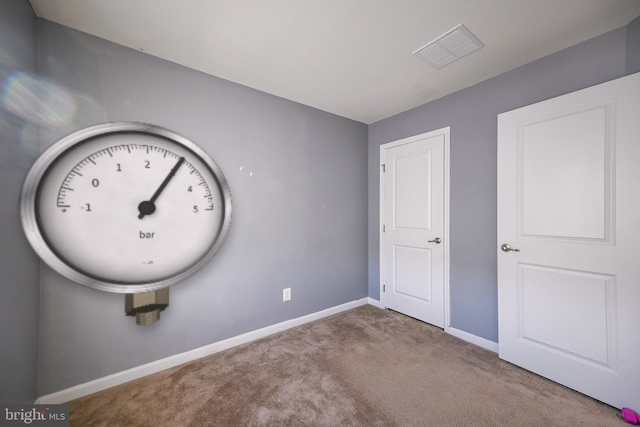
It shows 3,bar
